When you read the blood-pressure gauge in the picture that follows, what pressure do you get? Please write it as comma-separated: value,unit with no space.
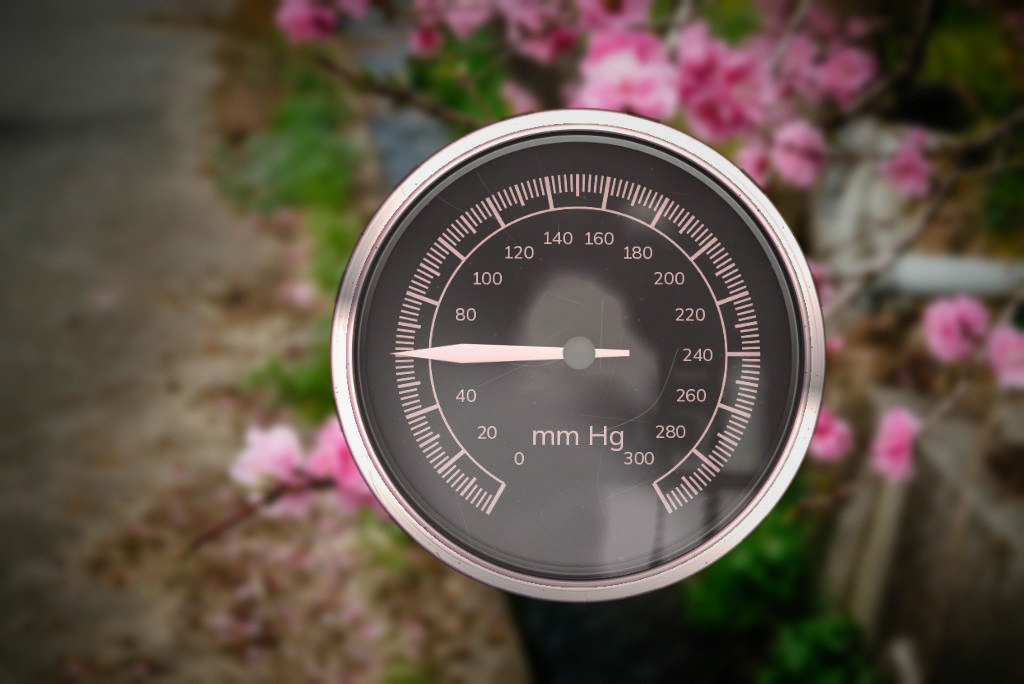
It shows 60,mmHg
